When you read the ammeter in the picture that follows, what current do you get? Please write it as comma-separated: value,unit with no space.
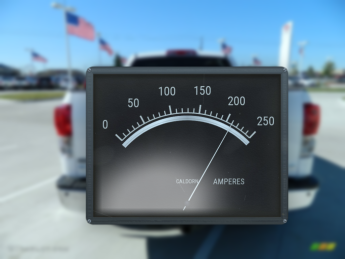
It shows 210,A
